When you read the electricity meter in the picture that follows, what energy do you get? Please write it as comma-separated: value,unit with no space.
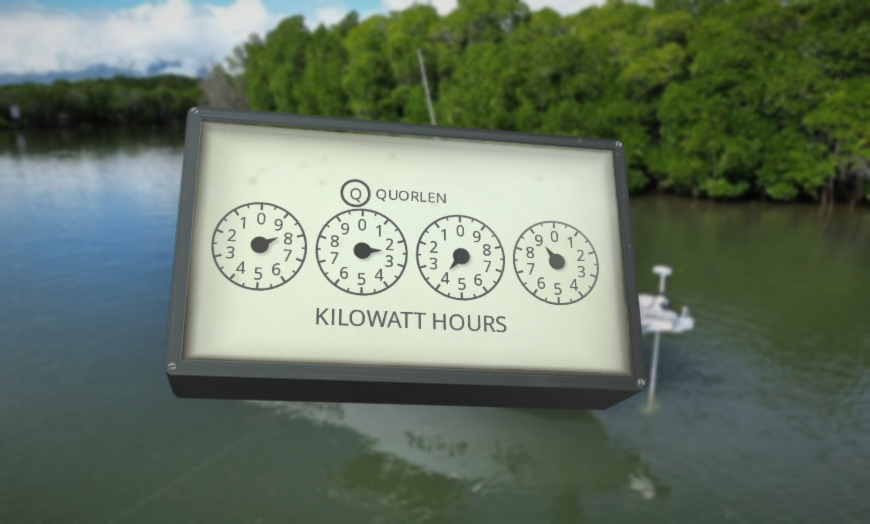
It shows 8239,kWh
